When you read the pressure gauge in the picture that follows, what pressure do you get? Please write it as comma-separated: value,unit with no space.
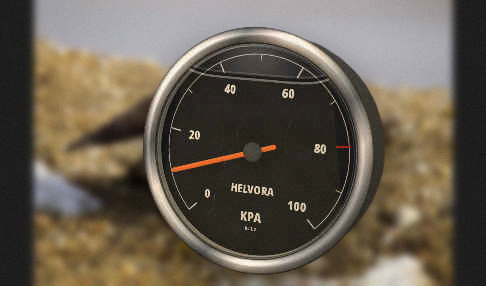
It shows 10,kPa
